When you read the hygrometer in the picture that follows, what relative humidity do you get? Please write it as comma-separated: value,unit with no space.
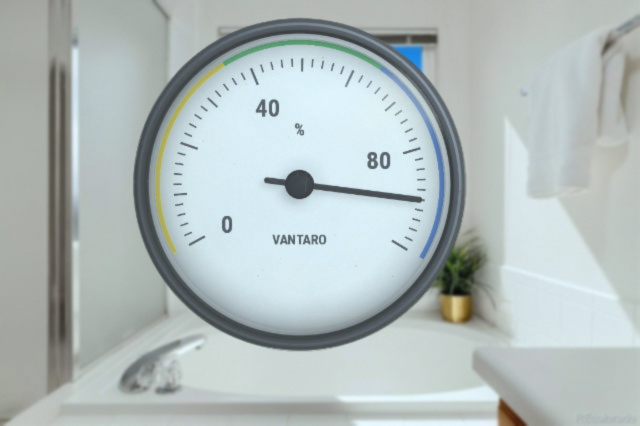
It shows 90,%
